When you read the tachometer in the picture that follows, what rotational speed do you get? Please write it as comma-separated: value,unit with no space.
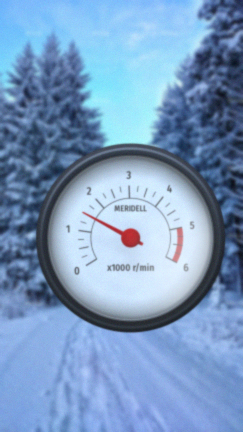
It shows 1500,rpm
